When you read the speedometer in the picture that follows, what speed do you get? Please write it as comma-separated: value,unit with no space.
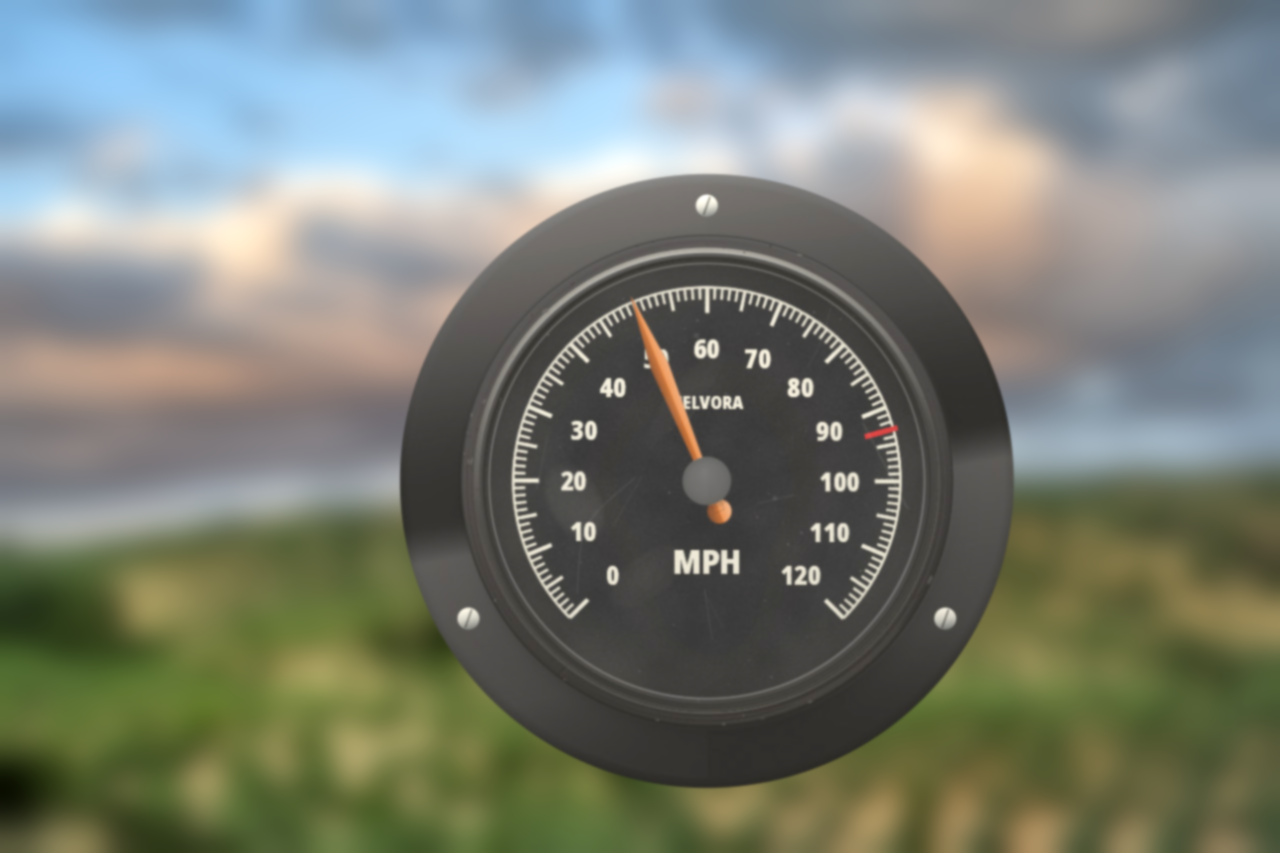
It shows 50,mph
